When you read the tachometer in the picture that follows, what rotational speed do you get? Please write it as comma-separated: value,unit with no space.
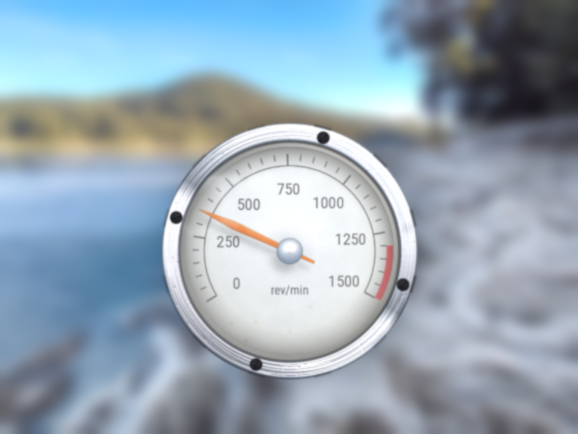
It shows 350,rpm
